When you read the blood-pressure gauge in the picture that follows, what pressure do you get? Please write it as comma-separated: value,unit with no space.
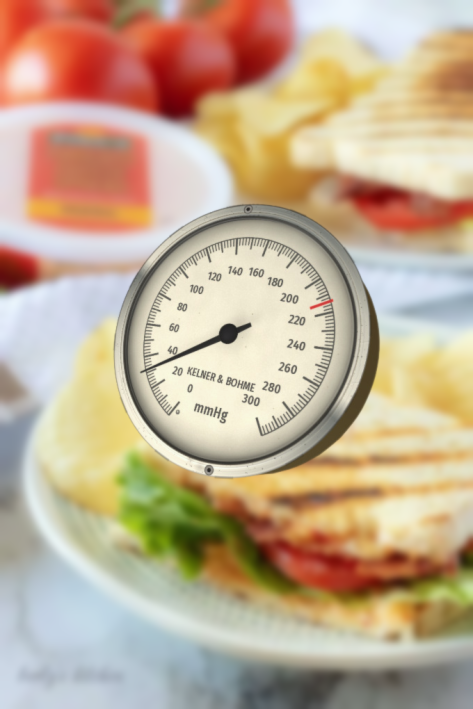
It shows 30,mmHg
